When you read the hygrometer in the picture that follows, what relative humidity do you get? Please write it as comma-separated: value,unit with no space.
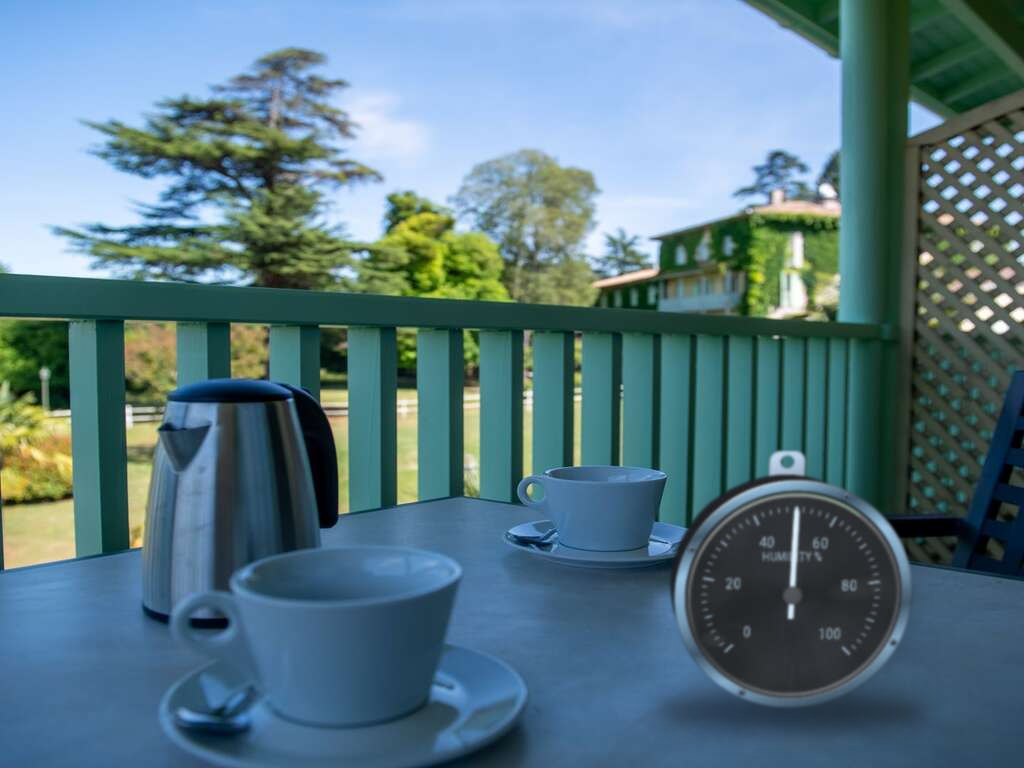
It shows 50,%
